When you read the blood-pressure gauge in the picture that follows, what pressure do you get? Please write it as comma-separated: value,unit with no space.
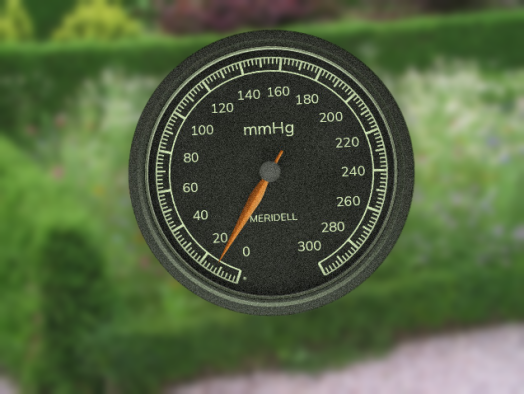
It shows 12,mmHg
